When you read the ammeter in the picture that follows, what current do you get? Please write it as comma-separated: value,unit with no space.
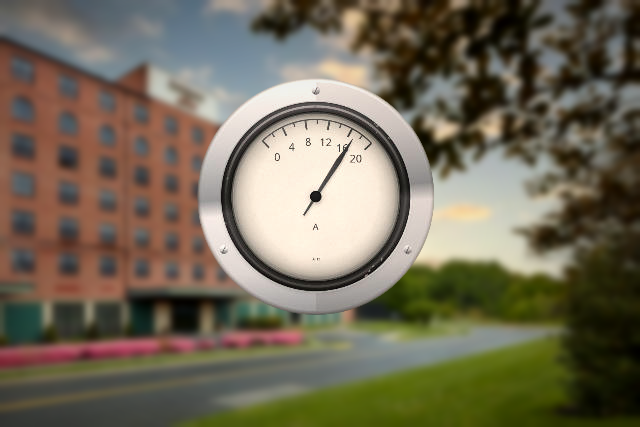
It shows 17,A
